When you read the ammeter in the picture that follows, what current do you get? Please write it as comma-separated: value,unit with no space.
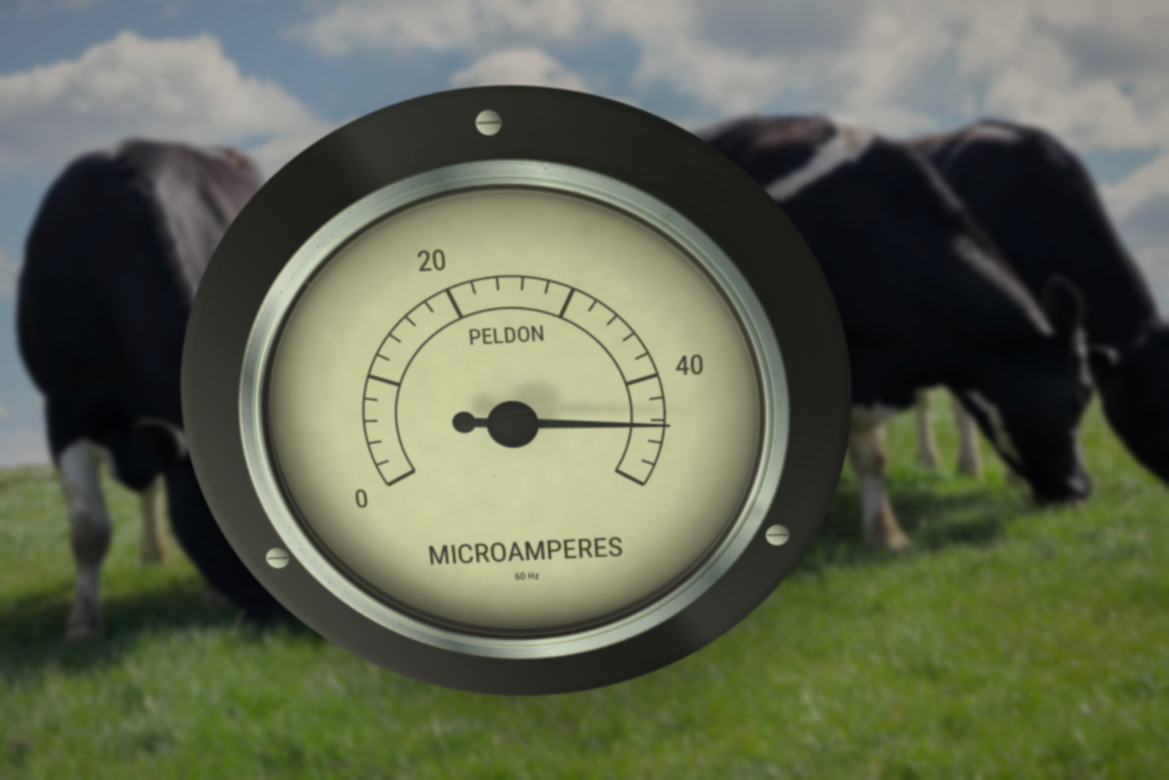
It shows 44,µA
